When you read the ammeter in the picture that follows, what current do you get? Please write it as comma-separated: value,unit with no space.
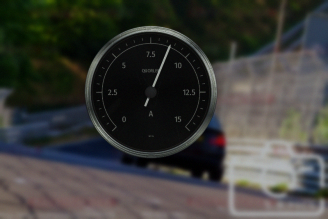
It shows 8.75,A
